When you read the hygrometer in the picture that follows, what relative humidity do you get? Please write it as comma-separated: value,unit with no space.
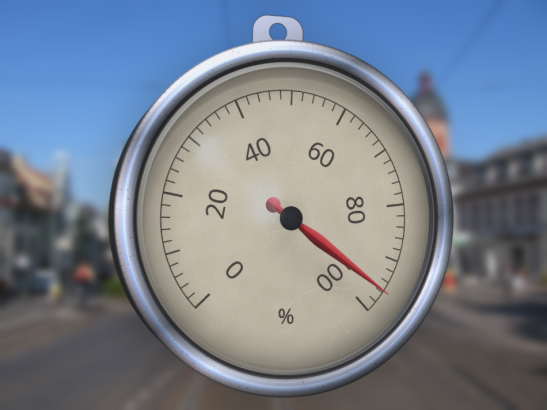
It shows 96,%
